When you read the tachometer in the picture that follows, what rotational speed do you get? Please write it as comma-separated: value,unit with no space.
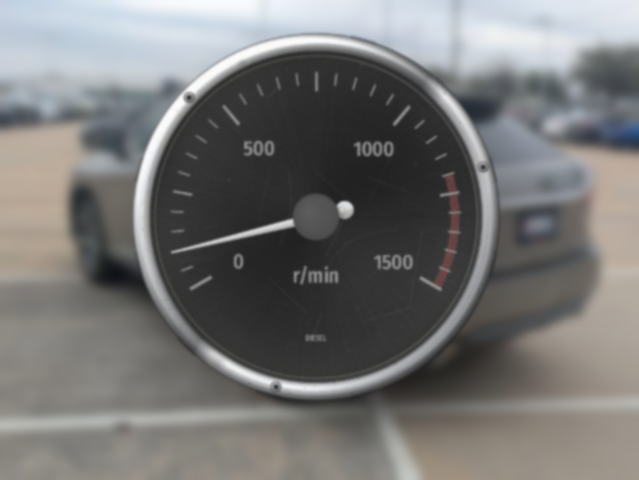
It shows 100,rpm
